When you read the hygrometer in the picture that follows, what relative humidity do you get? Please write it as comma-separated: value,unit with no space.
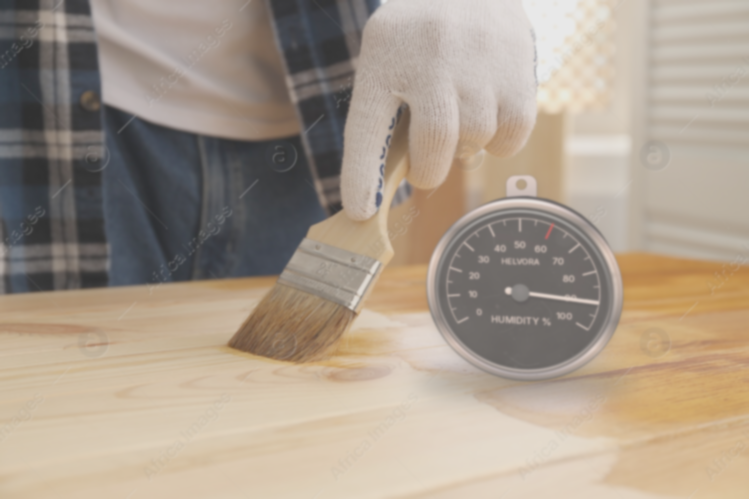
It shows 90,%
